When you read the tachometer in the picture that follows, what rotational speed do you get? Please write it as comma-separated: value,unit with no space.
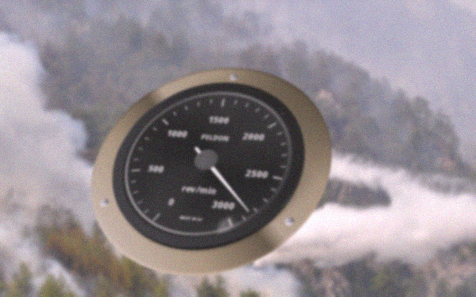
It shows 2850,rpm
